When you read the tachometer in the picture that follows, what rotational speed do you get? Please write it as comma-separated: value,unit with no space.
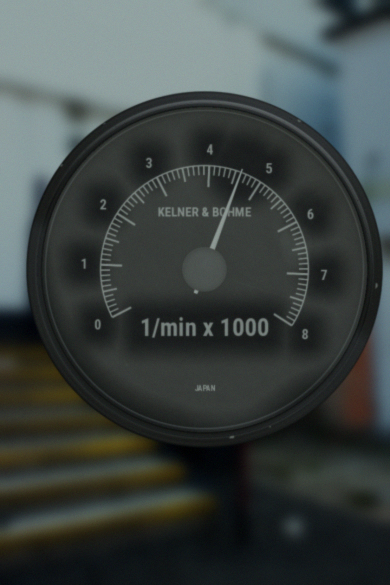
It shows 4600,rpm
